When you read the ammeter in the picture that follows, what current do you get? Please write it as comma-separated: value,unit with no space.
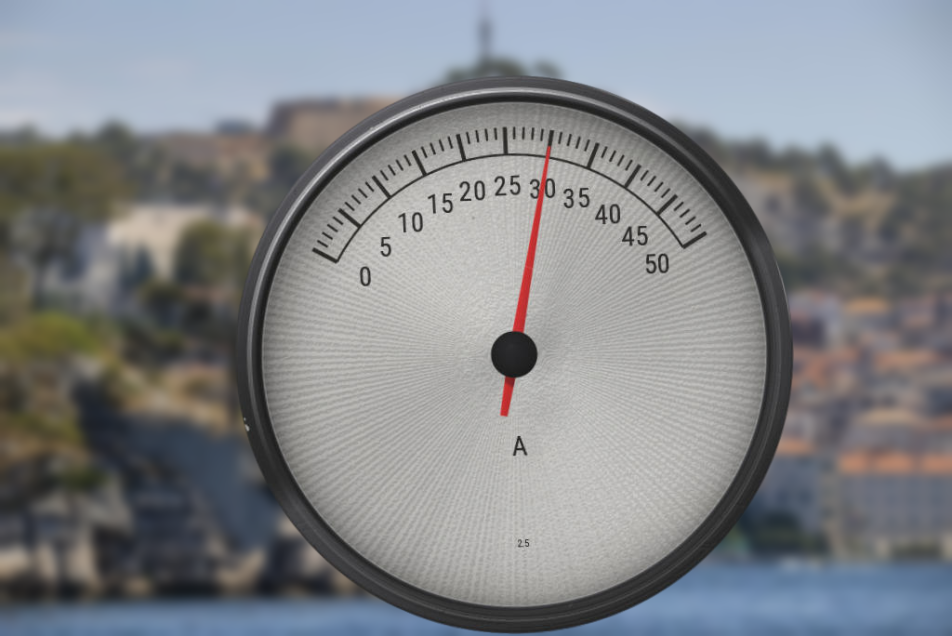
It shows 30,A
